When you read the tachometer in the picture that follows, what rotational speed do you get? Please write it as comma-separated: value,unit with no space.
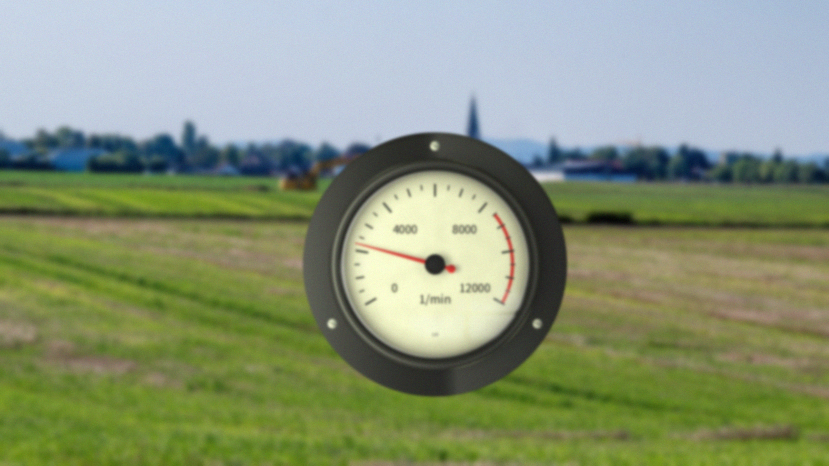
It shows 2250,rpm
